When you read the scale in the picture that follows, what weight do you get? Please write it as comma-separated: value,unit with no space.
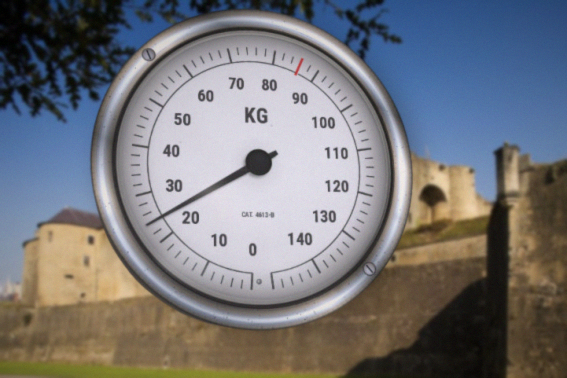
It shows 24,kg
